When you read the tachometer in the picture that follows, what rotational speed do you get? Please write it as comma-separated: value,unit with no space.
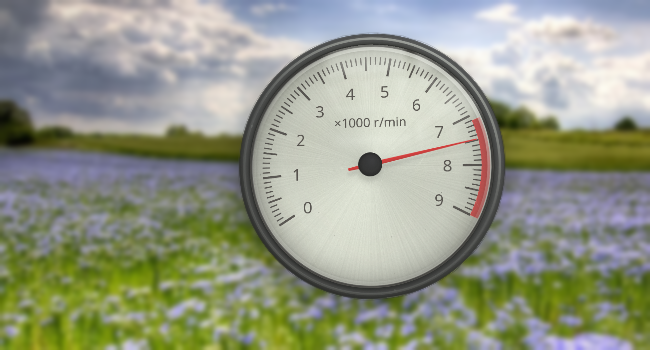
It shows 7500,rpm
